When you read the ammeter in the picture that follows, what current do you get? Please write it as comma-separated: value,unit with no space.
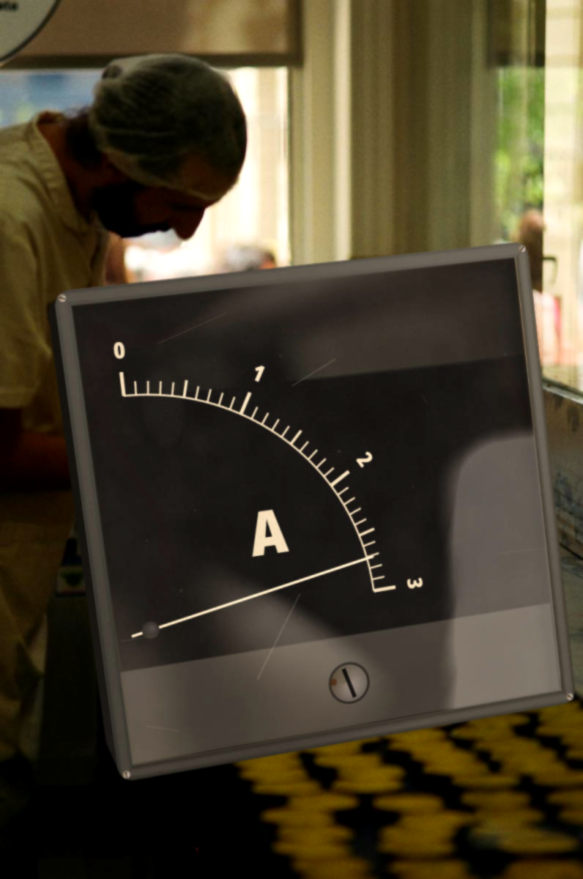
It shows 2.7,A
